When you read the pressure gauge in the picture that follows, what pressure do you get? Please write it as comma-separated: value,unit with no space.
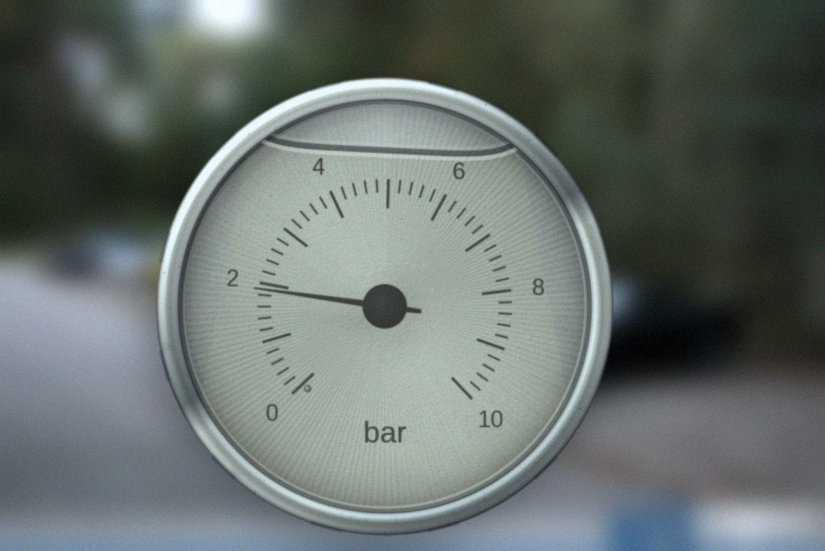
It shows 1.9,bar
